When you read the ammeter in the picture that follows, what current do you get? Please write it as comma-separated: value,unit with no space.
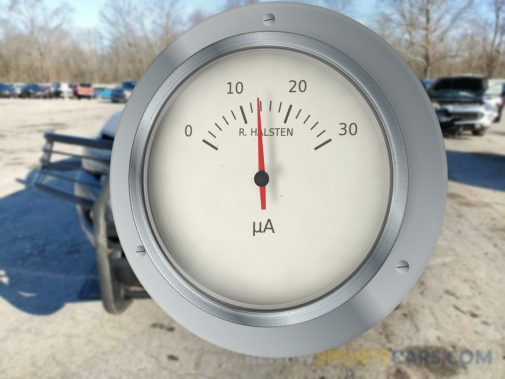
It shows 14,µA
